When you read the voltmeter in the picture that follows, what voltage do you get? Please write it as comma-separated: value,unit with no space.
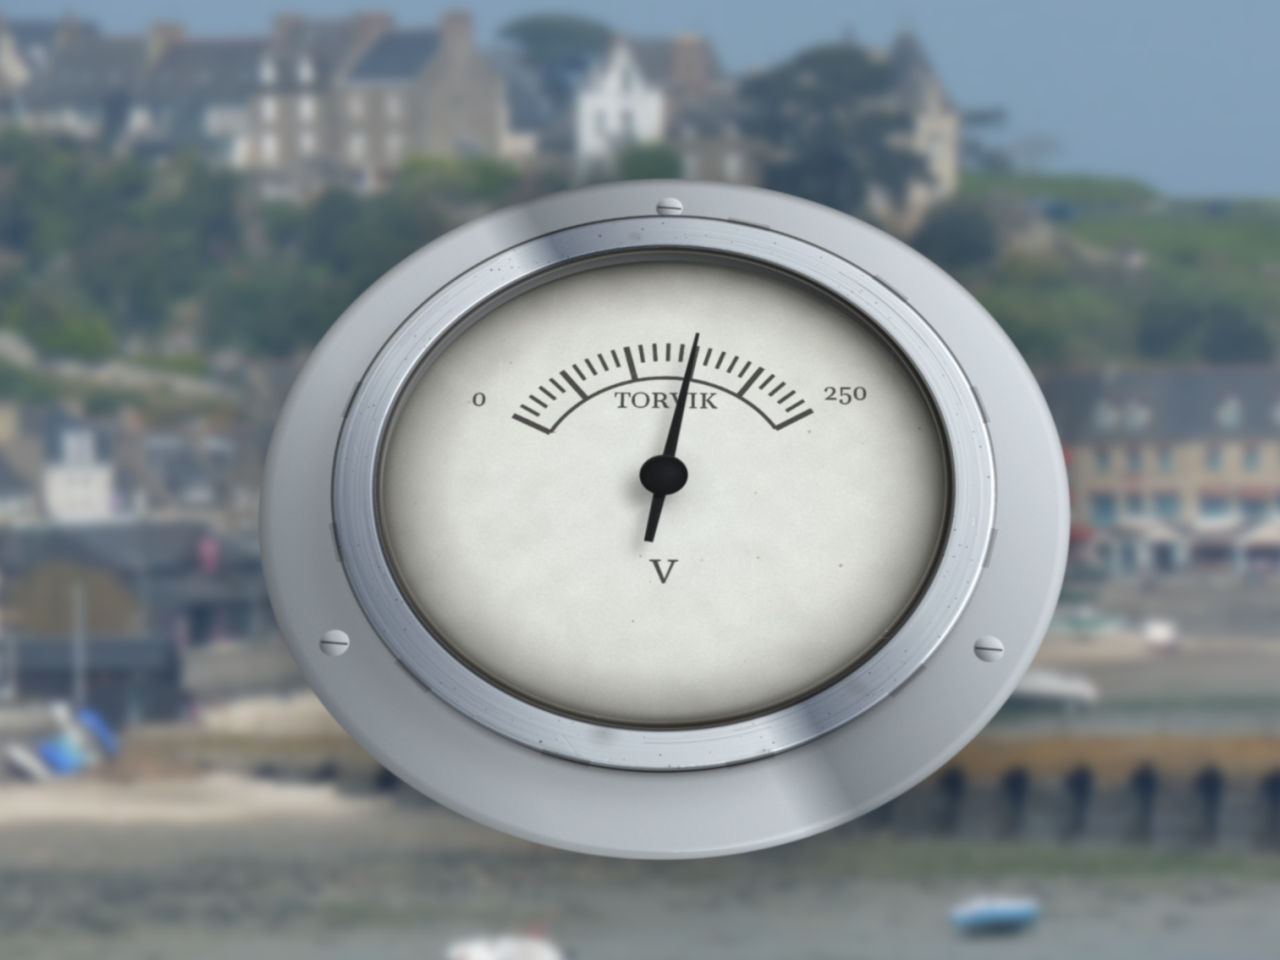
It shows 150,V
